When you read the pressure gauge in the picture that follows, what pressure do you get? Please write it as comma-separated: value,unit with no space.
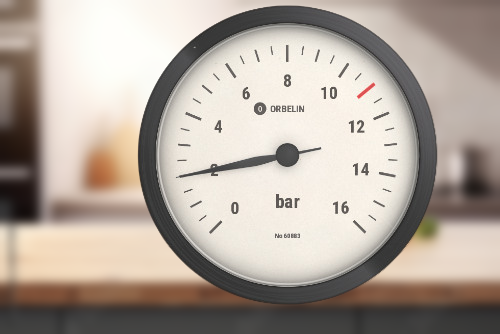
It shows 2,bar
